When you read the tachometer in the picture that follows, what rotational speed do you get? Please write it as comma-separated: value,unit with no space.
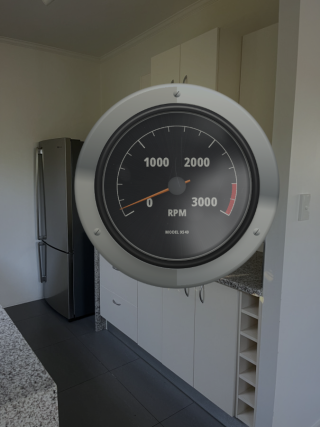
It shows 100,rpm
